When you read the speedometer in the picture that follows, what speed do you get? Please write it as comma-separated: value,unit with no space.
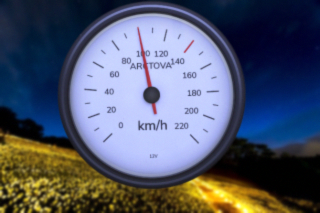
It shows 100,km/h
